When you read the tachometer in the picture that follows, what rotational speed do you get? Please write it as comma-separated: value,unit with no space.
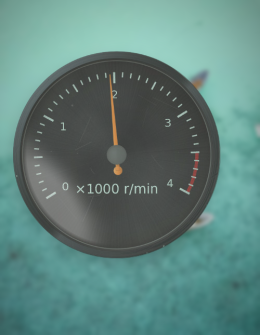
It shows 1950,rpm
